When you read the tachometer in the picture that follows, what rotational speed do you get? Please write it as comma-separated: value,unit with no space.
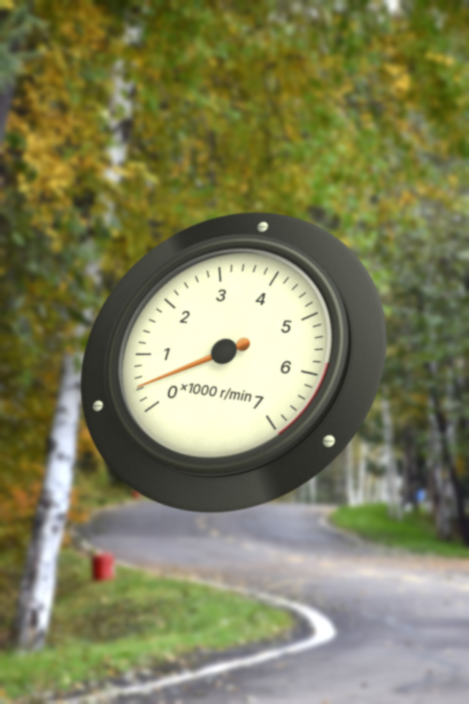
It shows 400,rpm
